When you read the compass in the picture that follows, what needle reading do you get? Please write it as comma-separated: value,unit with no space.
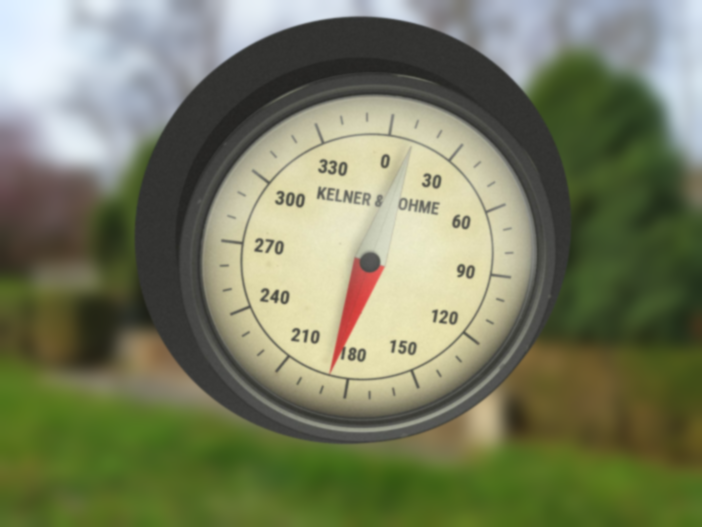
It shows 190,°
